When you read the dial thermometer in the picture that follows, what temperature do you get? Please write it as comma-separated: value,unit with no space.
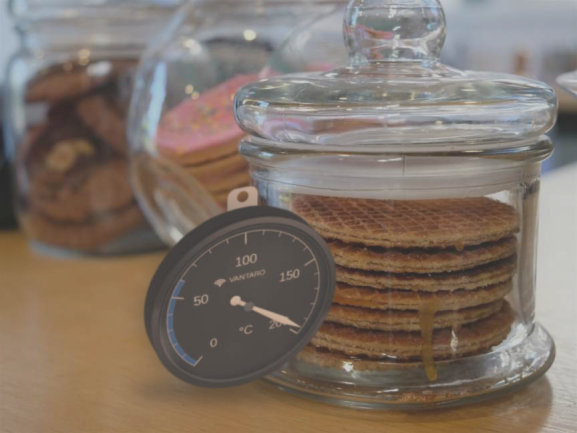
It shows 195,°C
